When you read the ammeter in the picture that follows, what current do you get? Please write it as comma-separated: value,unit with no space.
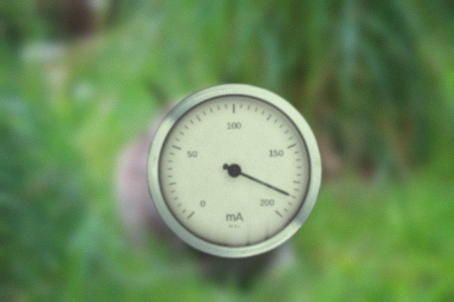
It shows 185,mA
